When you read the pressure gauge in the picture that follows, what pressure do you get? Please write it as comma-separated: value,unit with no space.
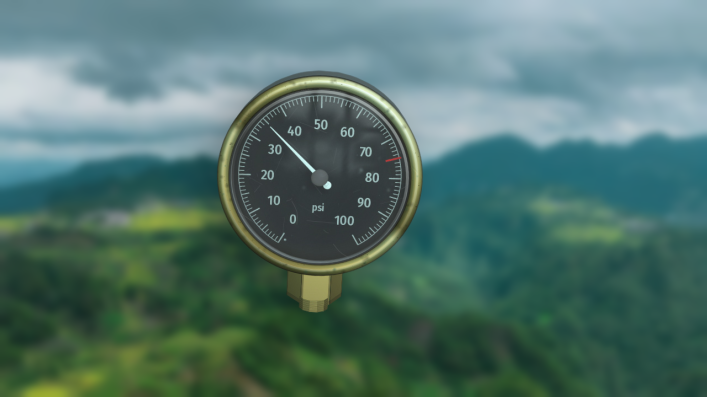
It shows 35,psi
